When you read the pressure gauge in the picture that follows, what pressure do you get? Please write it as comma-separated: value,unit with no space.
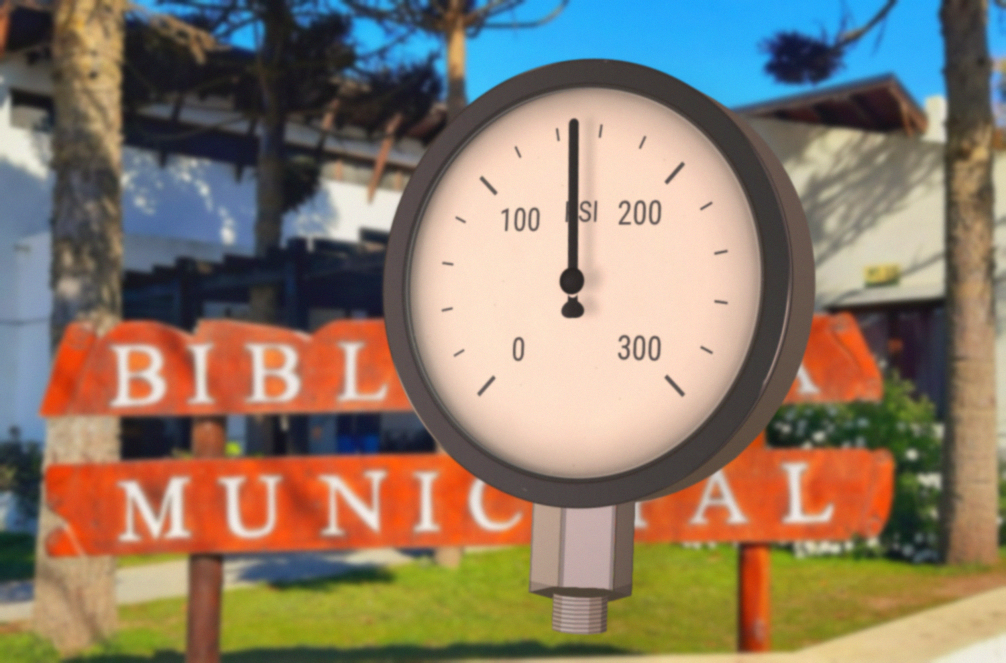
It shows 150,psi
